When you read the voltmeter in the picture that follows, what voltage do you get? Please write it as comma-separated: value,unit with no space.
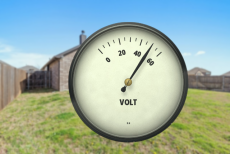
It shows 50,V
